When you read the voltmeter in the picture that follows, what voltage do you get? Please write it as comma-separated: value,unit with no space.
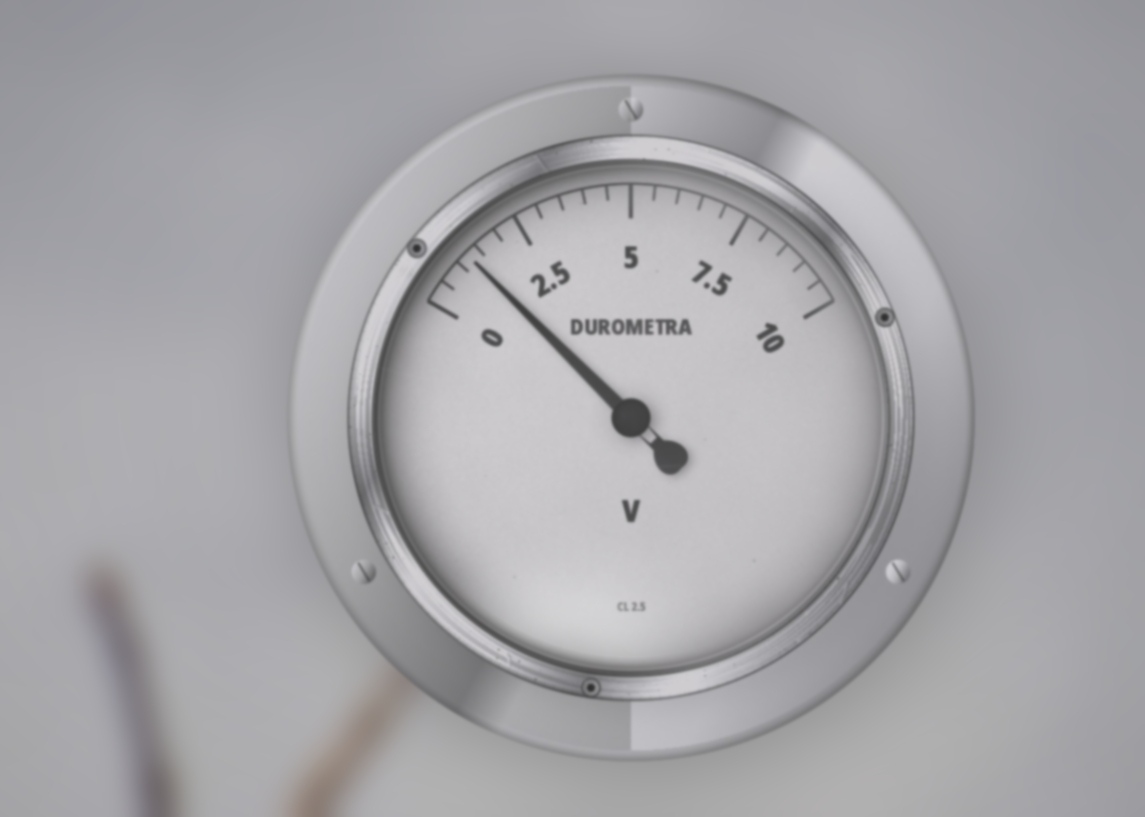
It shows 1.25,V
